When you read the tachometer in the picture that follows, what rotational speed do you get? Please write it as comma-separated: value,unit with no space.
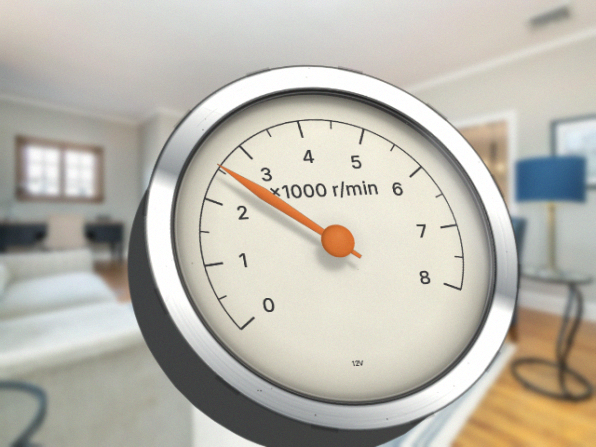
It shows 2500,rpm
